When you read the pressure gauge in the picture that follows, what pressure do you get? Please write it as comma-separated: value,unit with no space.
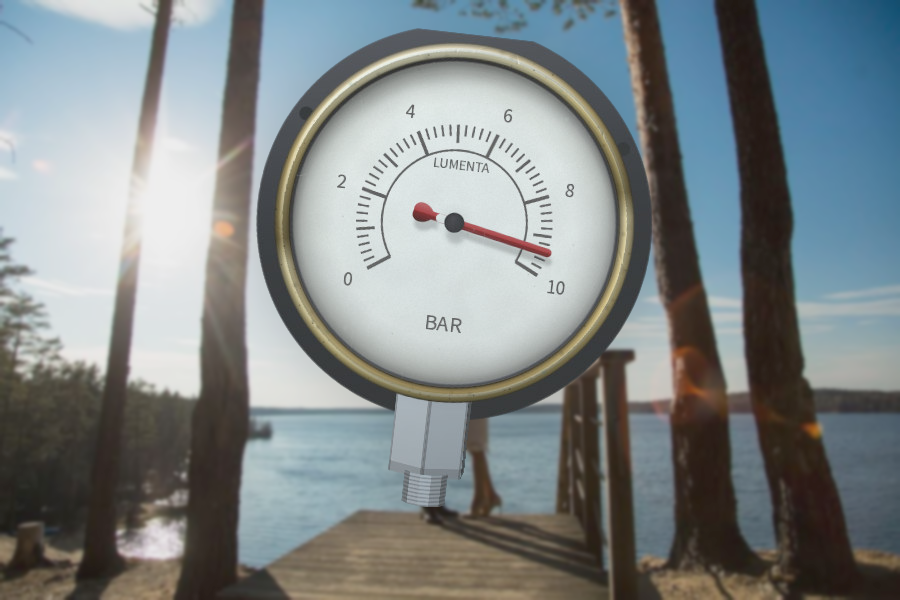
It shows 9.4,bar
